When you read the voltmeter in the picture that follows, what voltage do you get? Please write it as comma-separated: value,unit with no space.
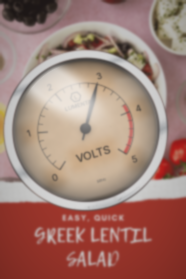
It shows 3,V
